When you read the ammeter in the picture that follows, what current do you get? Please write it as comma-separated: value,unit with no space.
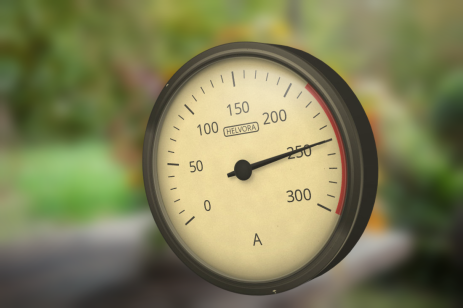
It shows 250,A
